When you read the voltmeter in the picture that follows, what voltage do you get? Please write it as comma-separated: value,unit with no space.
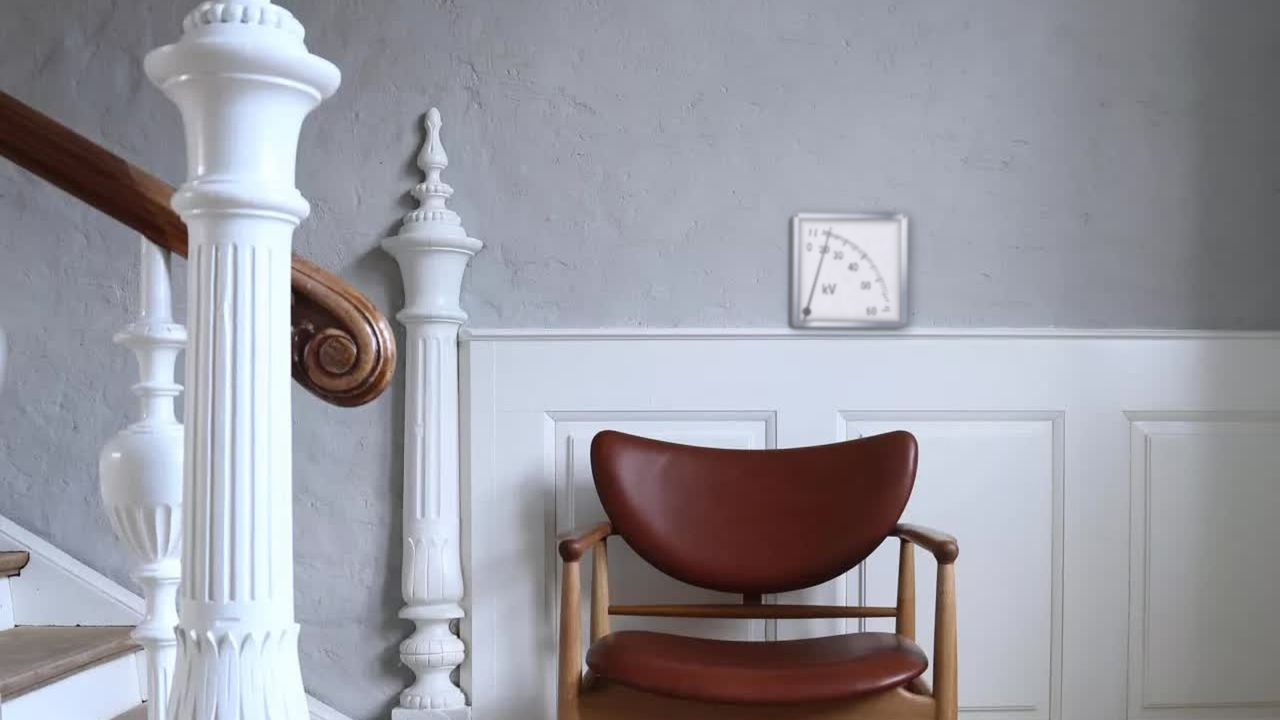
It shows 20,kV
